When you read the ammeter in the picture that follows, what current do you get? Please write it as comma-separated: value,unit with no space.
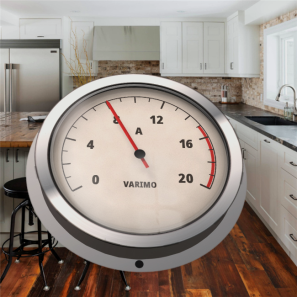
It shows 8,A
